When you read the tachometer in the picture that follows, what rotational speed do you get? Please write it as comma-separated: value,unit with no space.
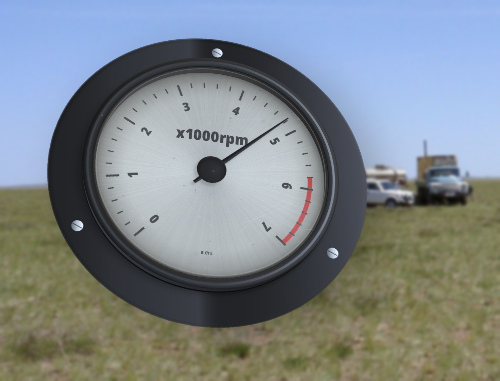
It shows 4800,rpm
